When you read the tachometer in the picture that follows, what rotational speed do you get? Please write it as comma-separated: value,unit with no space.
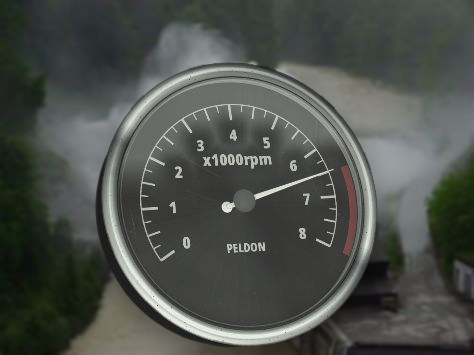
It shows 6500,rpm
